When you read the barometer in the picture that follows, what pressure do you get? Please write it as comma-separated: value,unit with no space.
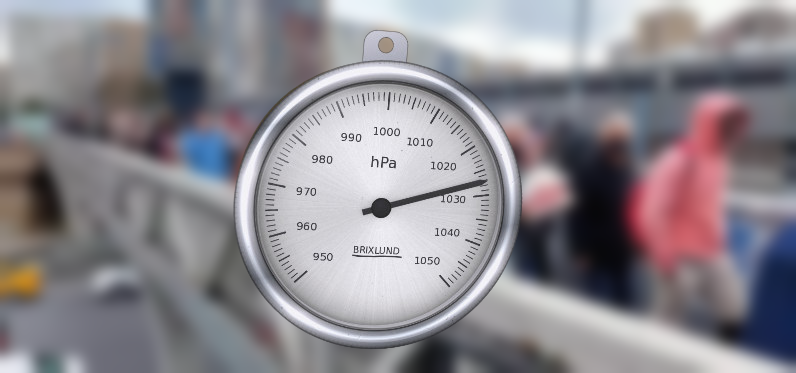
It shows 1027,hPa
